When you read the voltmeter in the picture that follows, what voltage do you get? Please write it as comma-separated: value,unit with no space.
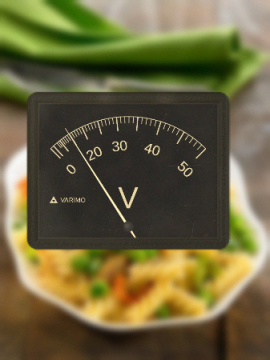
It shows 15,V
